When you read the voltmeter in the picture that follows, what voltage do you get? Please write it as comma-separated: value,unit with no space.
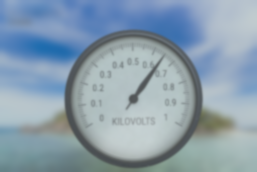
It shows 0.65,kV
